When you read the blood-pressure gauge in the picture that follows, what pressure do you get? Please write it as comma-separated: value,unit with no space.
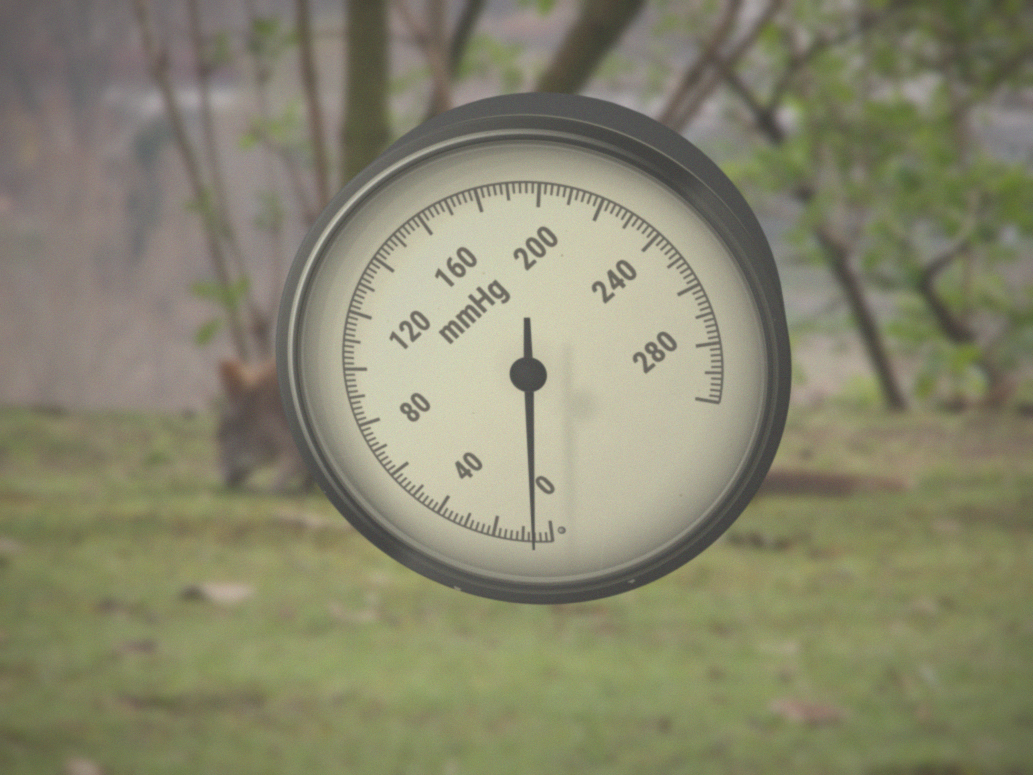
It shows 6,mmHg
